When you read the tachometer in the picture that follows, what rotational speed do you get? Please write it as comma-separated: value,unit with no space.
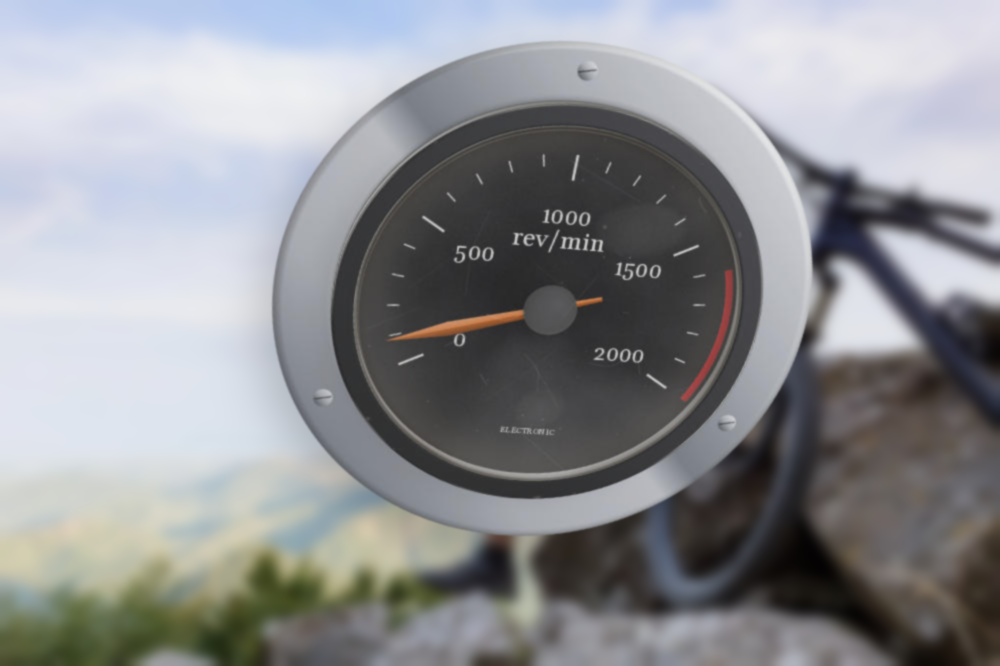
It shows 100,rpm
